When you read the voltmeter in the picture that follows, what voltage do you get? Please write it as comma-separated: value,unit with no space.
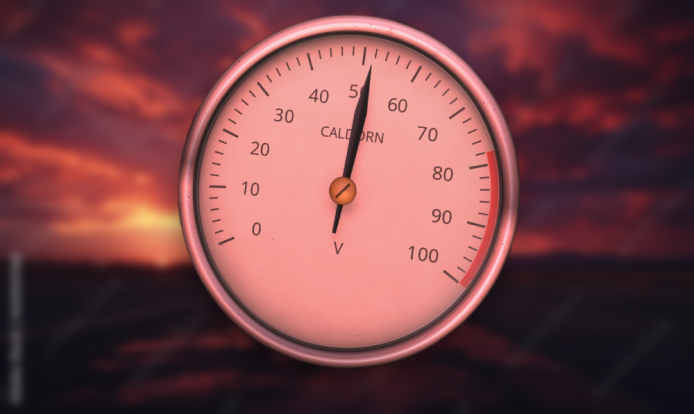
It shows 52,V
